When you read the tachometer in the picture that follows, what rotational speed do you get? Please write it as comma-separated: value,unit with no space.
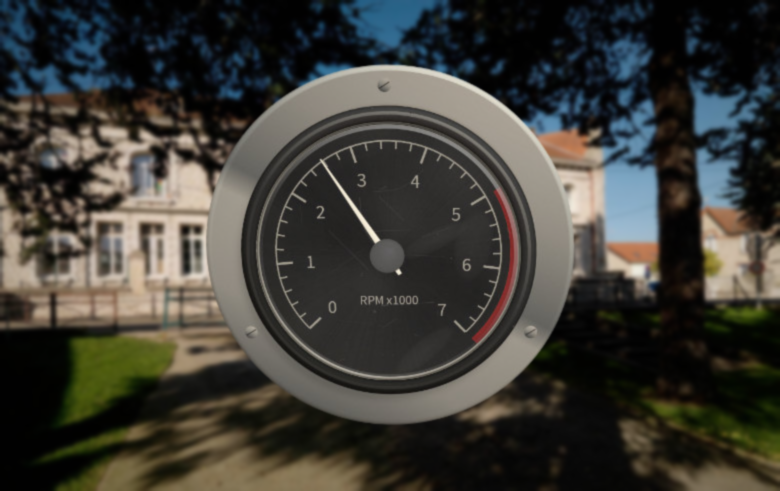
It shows 2600,rpm
